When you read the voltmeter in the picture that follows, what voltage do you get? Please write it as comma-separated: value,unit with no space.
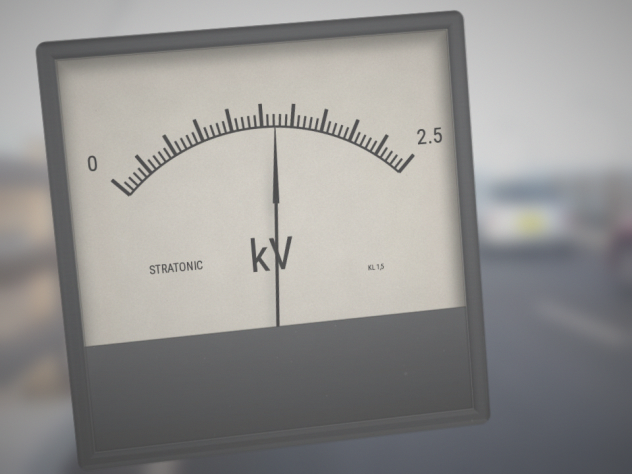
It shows 1.35,kV
